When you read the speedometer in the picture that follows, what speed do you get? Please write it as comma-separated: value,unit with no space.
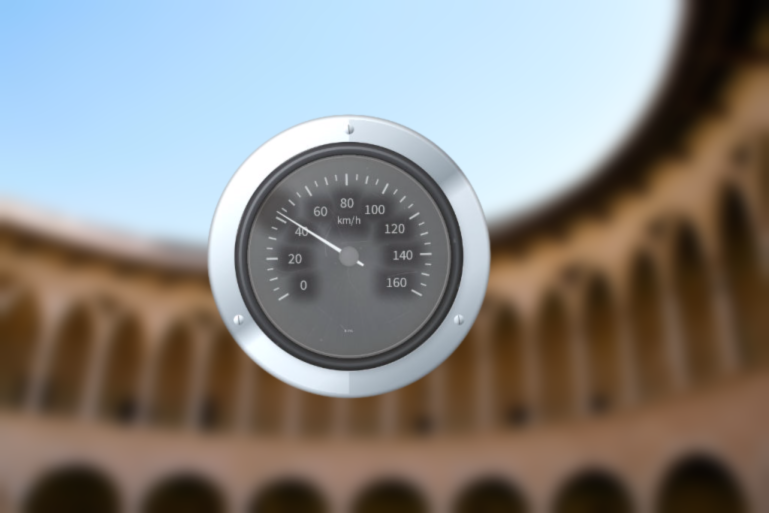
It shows 42.5,km/h
